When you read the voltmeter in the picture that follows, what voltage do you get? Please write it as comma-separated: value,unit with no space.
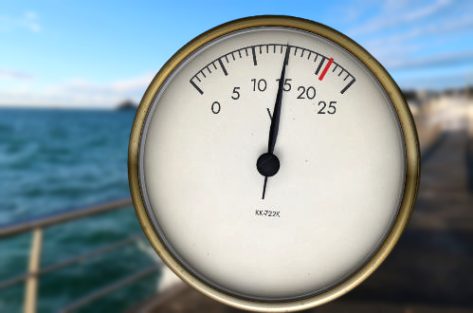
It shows 15,V
